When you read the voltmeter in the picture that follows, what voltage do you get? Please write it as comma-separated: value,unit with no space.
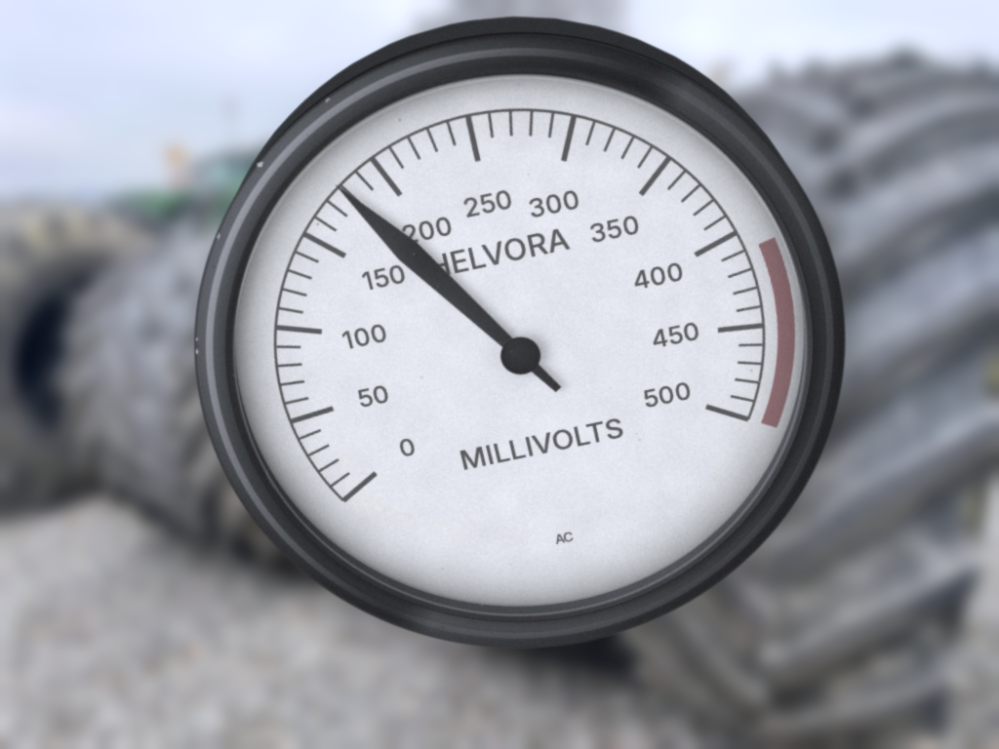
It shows 180,mV
